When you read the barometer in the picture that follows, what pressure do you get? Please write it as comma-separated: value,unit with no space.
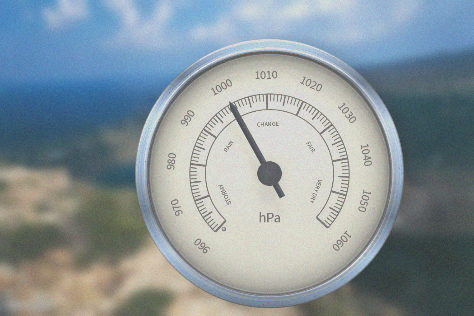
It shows 1000,hPa
